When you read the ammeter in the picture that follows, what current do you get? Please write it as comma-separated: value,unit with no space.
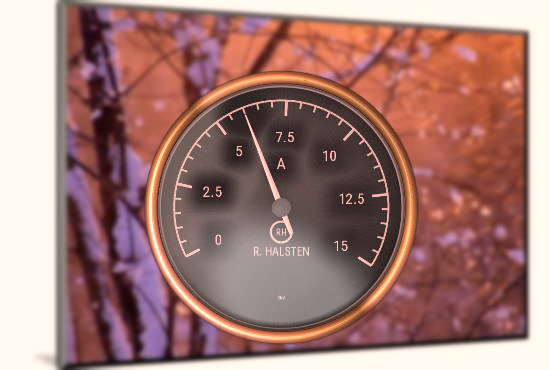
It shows 6,A
